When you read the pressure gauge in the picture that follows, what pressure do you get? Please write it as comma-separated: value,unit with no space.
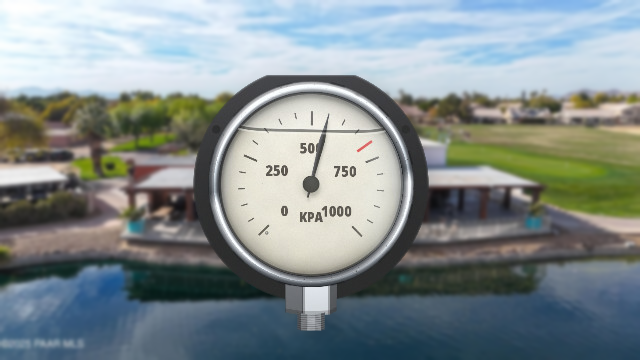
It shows 550,kPa
